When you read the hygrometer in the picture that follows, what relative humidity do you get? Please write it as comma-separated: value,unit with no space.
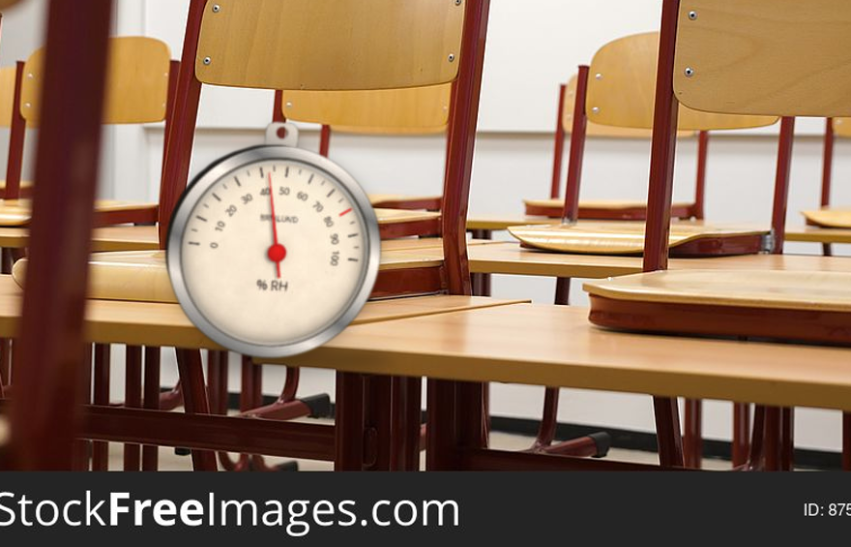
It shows 42.5,%
